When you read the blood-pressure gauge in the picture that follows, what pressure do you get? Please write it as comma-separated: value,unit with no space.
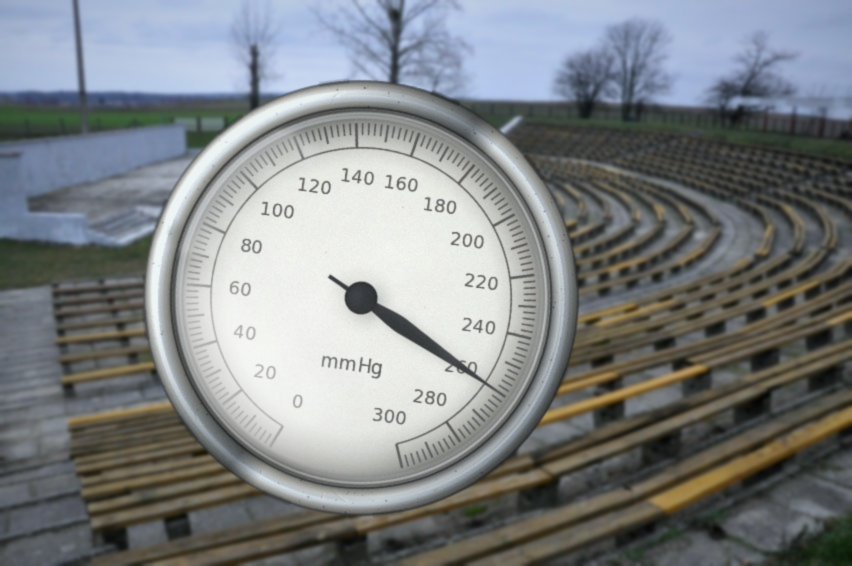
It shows 260,mmHg
